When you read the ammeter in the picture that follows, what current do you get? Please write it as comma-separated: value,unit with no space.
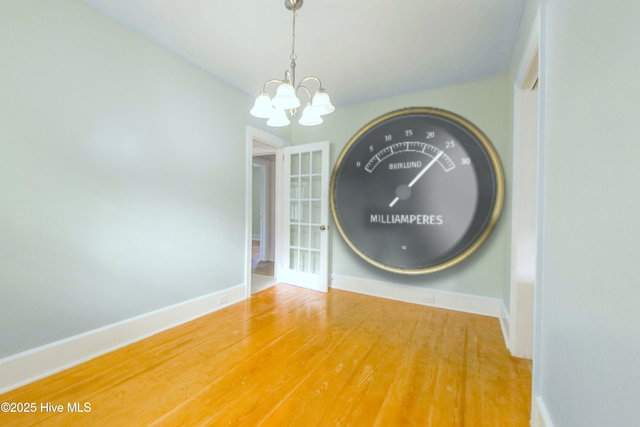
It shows 25,mA
